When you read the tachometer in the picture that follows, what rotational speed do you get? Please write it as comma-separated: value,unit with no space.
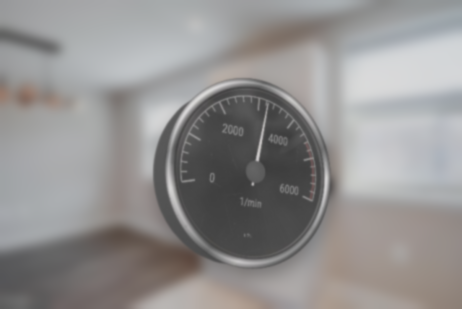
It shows 3200,rpm
